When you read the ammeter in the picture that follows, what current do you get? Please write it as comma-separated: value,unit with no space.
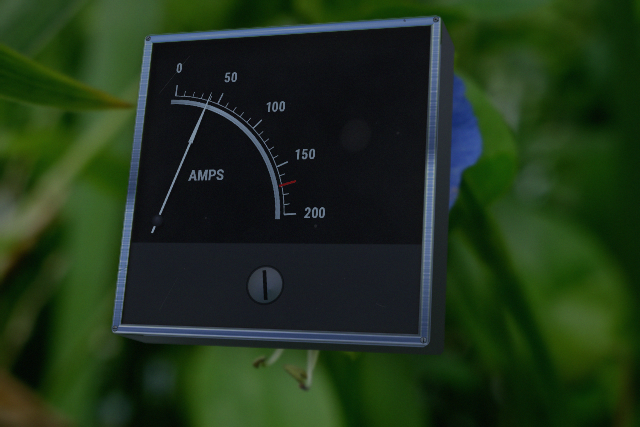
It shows 40,A
